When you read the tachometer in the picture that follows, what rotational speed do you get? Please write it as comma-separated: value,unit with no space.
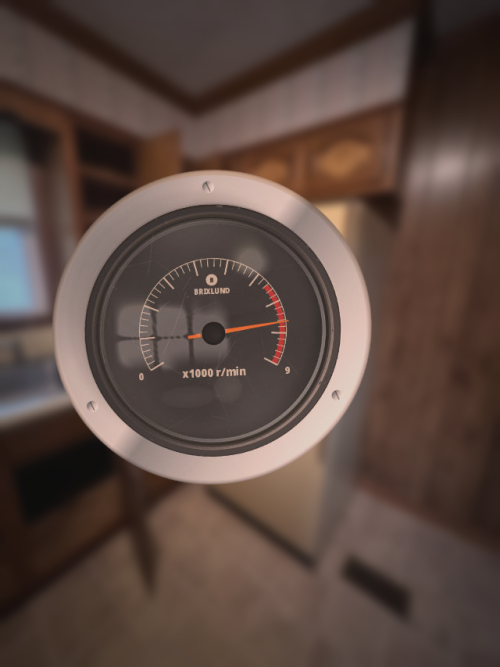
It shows 7600,rpm
